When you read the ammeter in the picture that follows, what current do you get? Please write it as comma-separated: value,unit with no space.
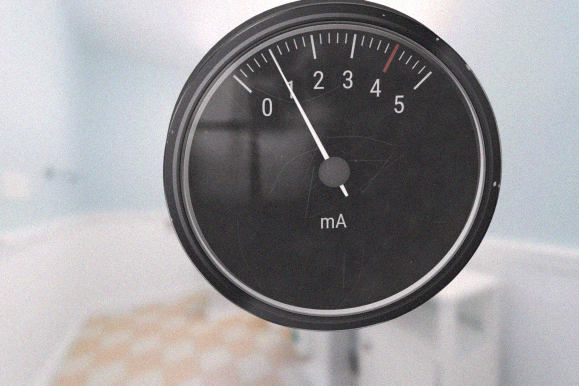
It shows 1,mA
